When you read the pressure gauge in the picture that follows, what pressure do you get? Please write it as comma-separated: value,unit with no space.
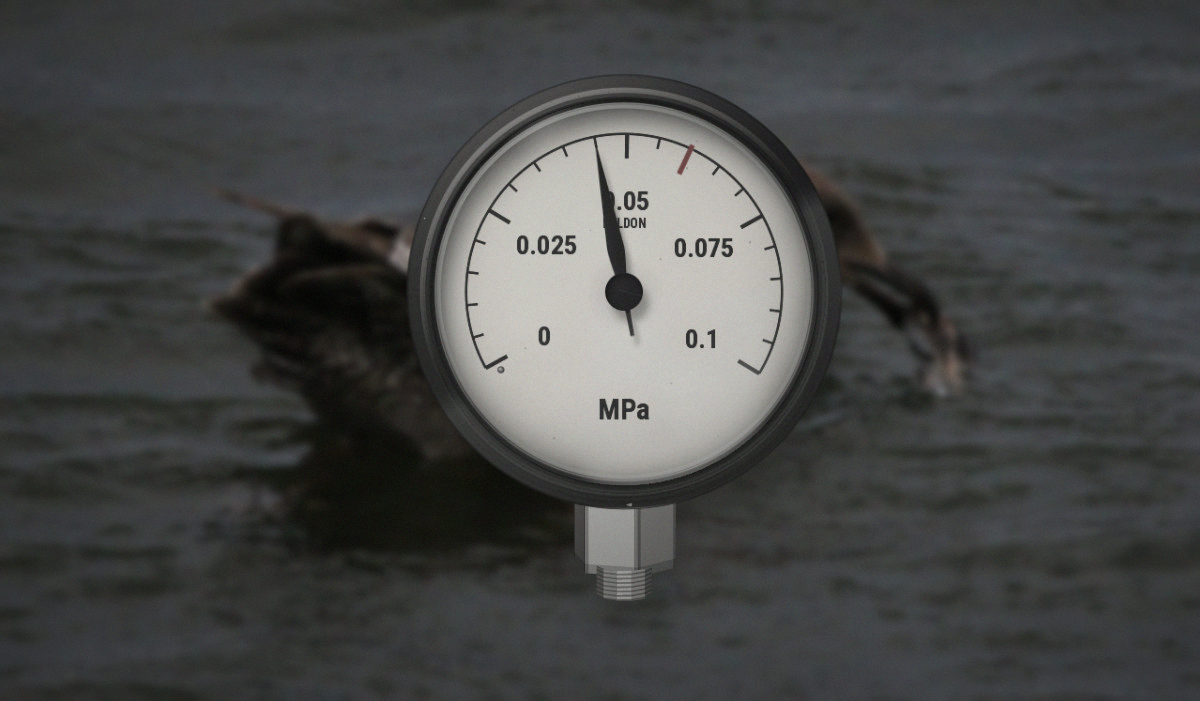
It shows 0.045,MPa
